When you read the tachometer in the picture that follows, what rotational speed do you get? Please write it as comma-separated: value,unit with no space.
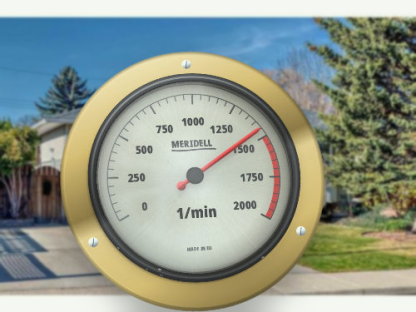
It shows 1450,rpm
